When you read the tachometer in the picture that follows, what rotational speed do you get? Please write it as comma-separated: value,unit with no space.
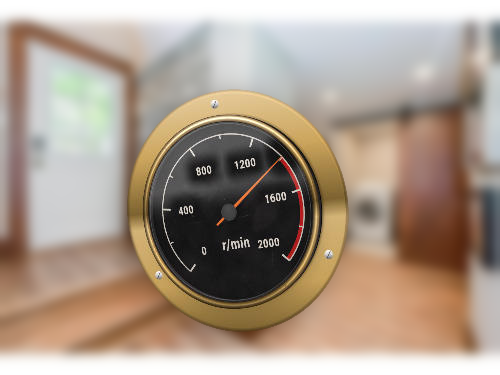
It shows 1400,rpm
